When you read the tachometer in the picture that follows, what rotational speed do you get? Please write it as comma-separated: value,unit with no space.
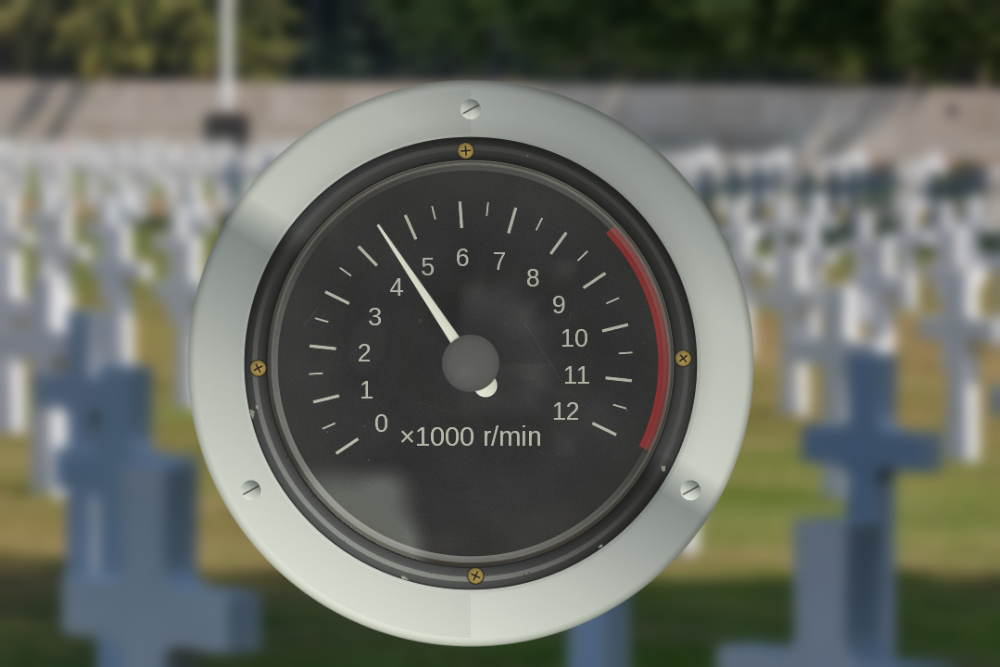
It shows 4500,rpm
